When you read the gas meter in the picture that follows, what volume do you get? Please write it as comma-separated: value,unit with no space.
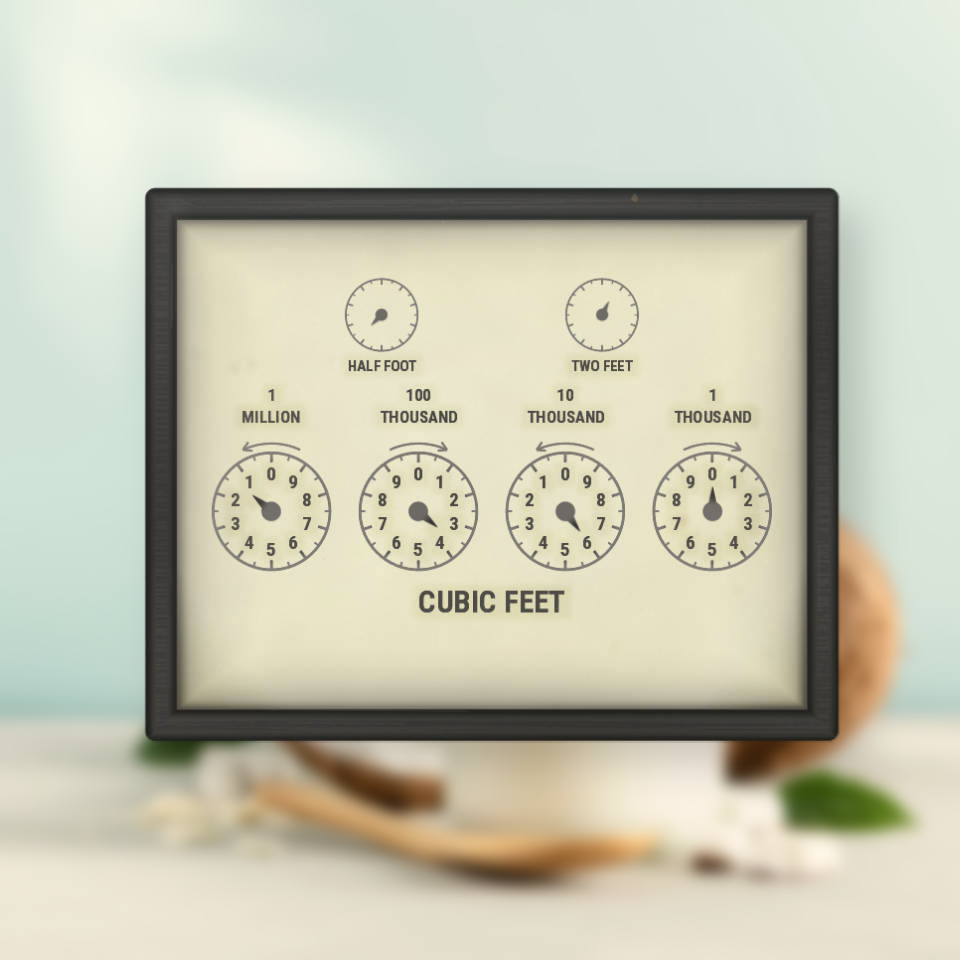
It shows 136000,ft³
